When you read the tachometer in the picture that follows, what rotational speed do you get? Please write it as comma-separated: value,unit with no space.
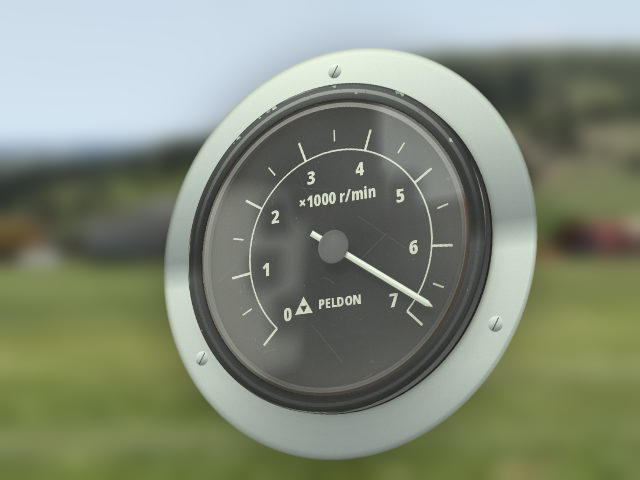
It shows 6750,rpm
